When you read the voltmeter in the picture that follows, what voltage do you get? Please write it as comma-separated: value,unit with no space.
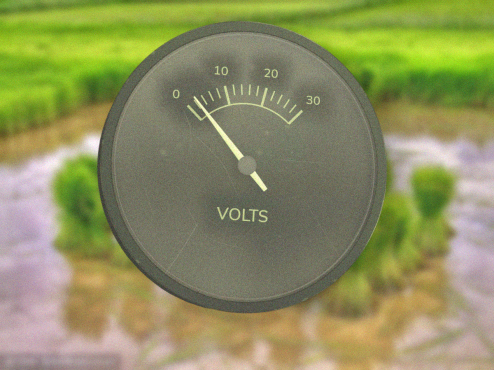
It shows 2,V
